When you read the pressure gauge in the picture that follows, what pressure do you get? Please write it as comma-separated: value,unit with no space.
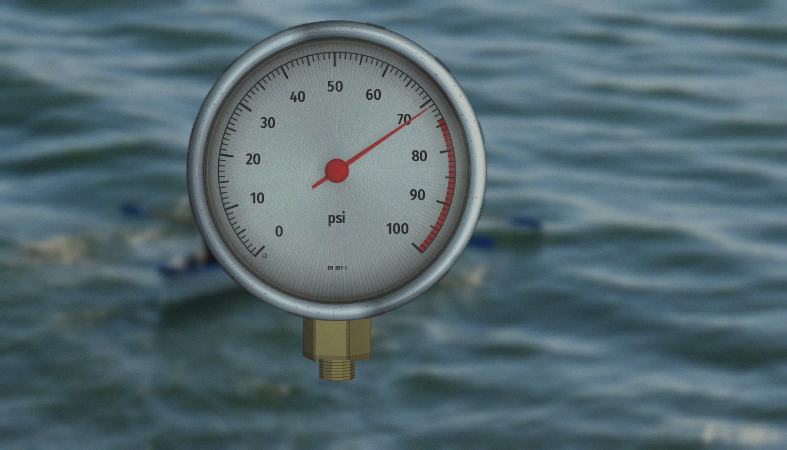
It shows 71,psi
